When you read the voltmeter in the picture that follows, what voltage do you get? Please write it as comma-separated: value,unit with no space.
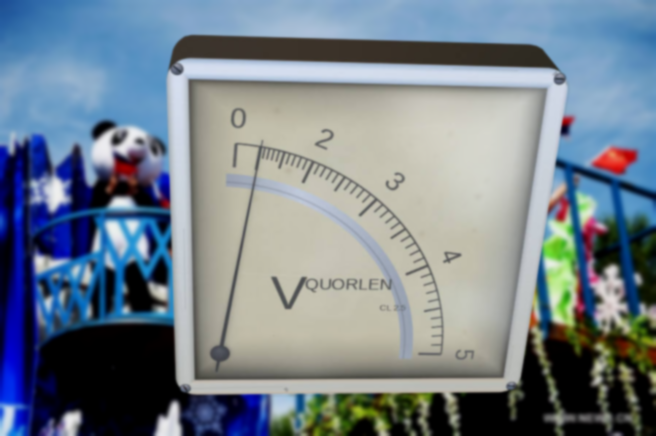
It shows 1,V
